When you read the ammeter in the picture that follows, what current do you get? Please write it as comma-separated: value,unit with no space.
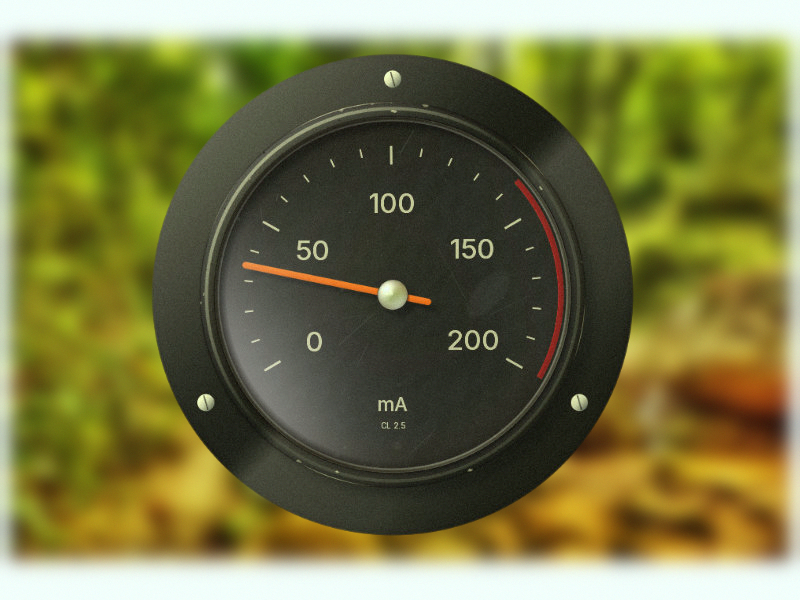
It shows 35,mA
